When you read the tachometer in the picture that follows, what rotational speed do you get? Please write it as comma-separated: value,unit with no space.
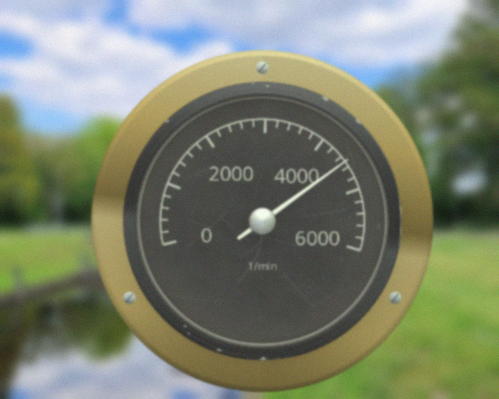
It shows 4500,rpm
